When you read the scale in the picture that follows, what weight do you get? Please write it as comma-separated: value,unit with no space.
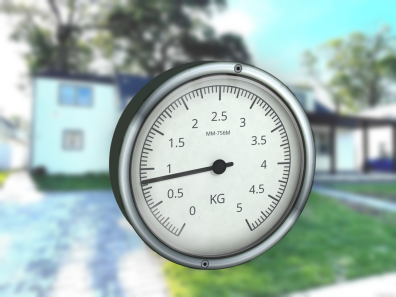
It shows 0.85,kg
